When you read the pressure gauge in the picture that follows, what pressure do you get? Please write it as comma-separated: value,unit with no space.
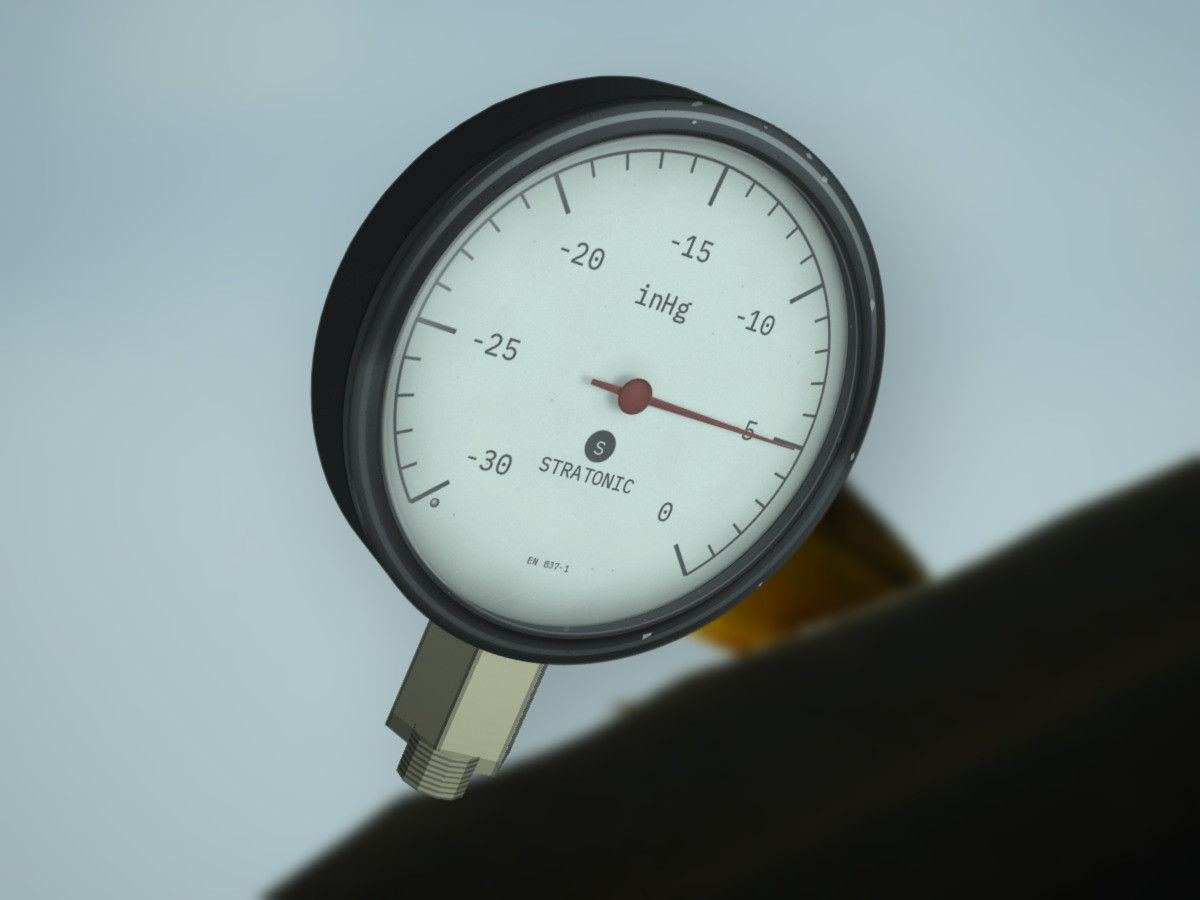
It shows -5,inHg
